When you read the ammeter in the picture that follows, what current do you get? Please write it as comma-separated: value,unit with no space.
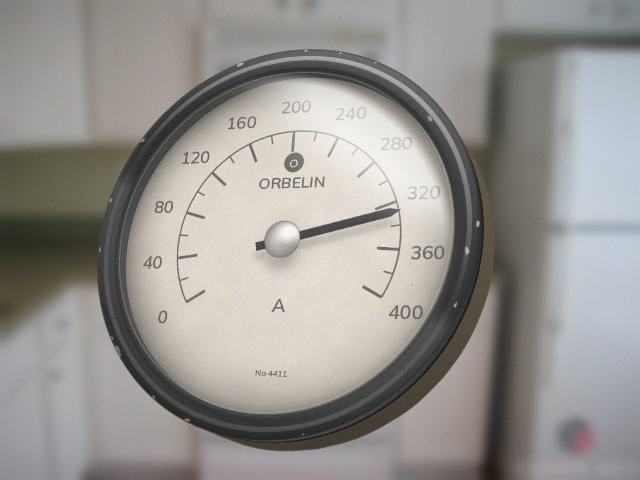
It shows 330,A
